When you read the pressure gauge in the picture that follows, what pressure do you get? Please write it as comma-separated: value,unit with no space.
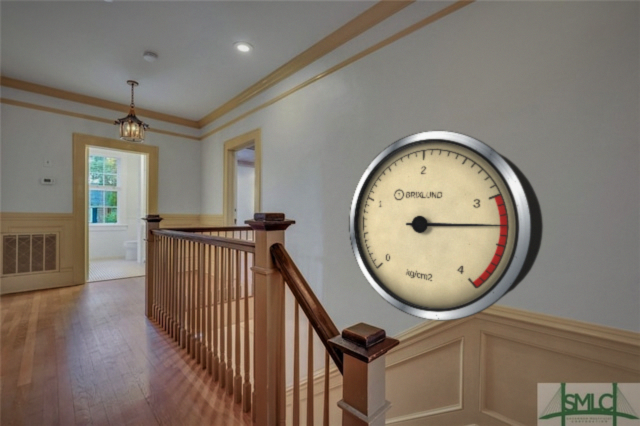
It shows 3.3,kg/cm²
